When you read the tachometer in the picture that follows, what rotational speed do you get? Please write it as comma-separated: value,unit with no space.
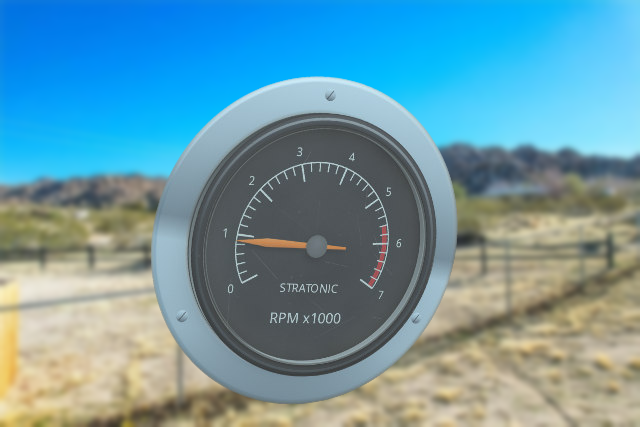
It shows 900,rpm
